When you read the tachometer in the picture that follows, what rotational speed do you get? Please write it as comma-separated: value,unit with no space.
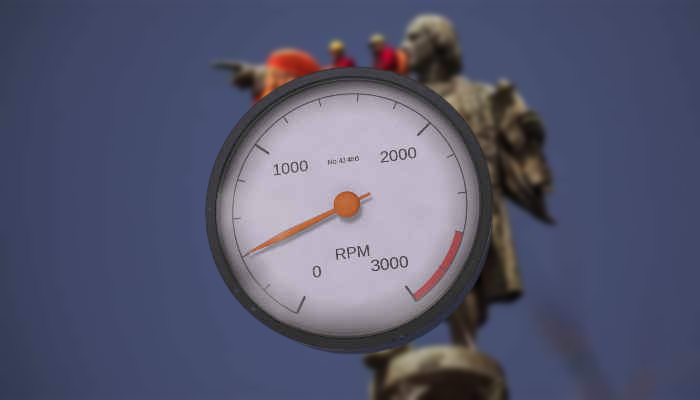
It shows 400,rpm
